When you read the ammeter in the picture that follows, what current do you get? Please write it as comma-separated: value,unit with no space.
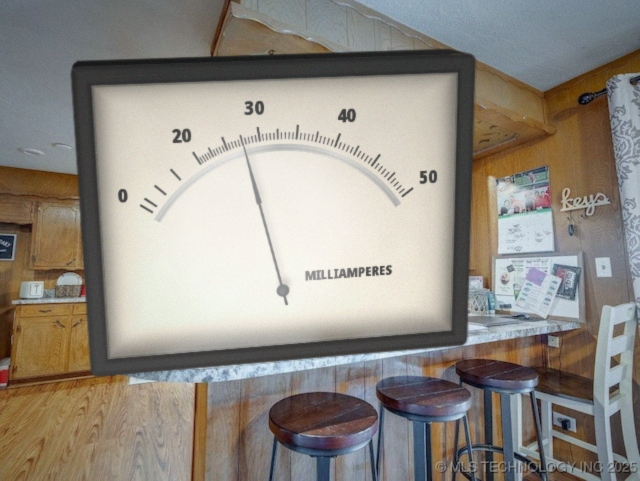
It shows 27.5,mA
